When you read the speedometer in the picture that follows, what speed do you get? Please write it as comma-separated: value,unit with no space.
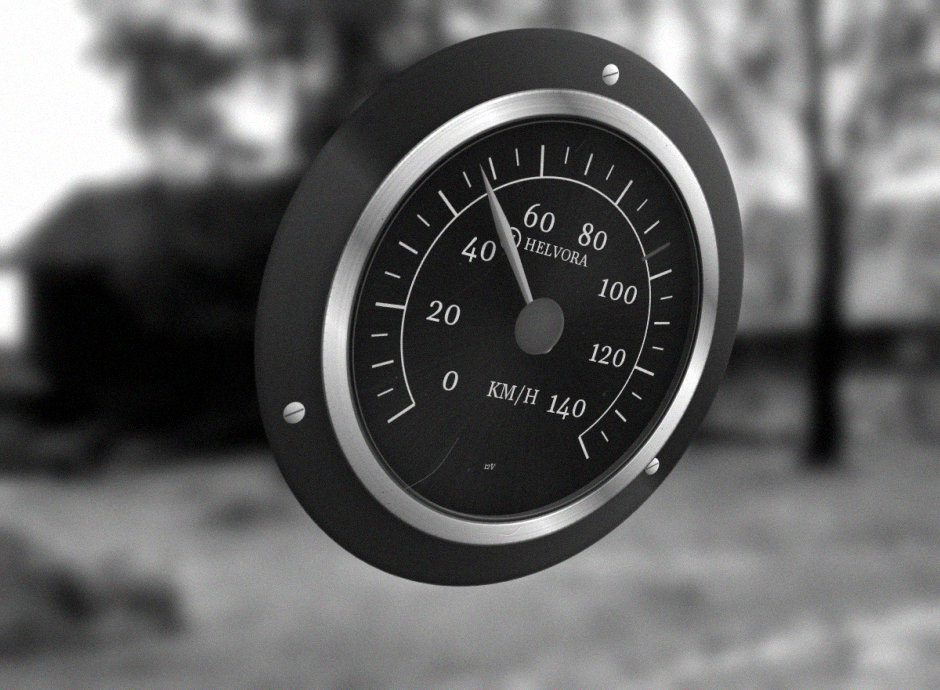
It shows 47.5,km/h
